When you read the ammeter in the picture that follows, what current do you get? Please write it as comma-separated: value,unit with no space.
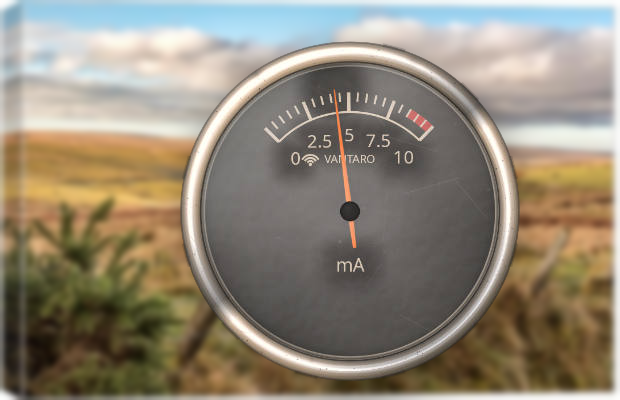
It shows 4.25,mA
